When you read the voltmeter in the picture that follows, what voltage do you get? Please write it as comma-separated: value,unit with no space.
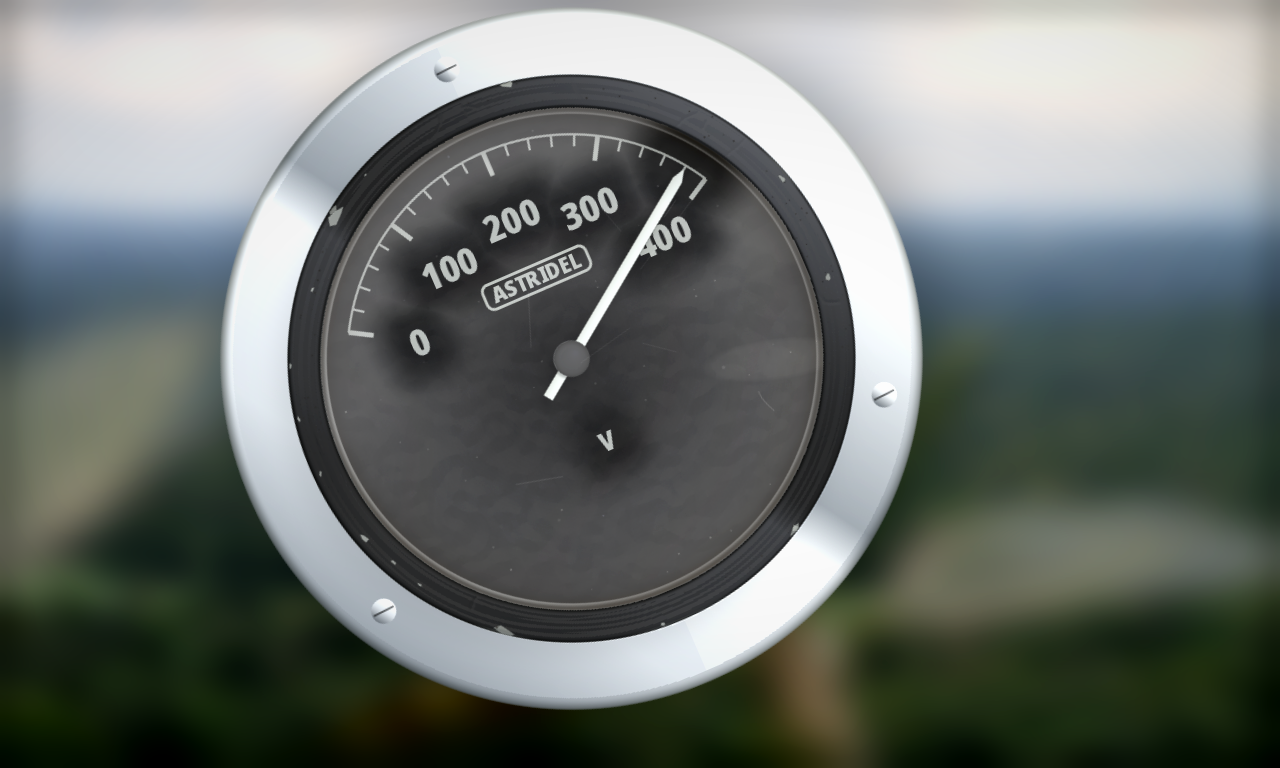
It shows 380,V
